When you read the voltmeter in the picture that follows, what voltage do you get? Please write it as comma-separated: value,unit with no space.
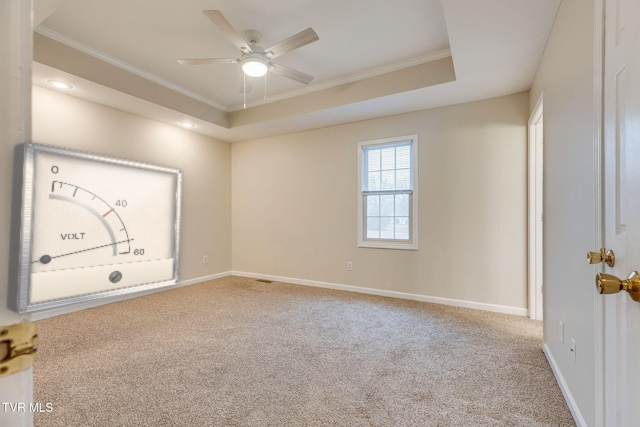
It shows 55,V
